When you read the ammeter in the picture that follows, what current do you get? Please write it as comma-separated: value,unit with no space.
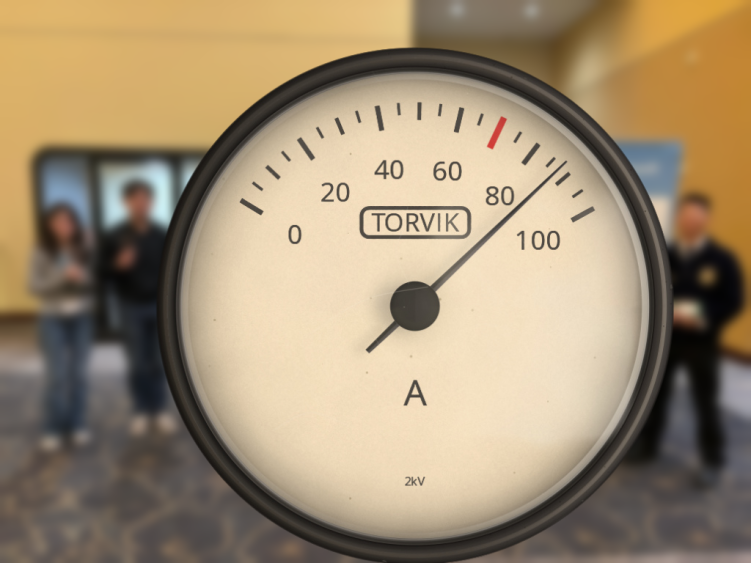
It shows 87.5,A
